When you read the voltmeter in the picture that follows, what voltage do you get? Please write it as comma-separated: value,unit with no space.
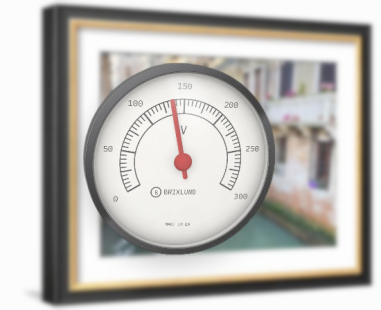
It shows 135,V
